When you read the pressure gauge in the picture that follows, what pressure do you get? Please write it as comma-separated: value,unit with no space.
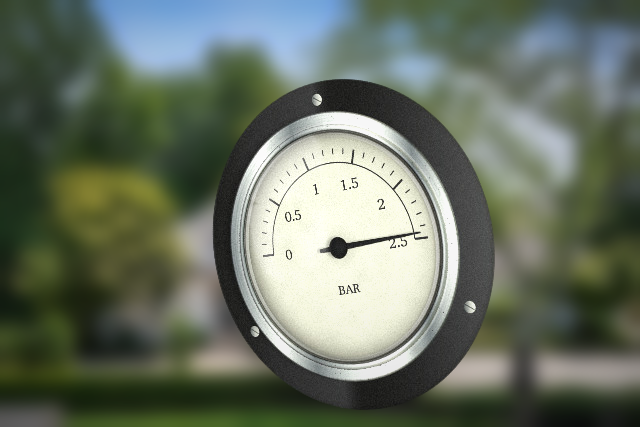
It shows 2.45,bar
